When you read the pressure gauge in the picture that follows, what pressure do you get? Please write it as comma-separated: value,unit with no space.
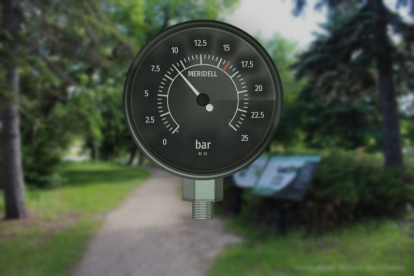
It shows 9,bar
